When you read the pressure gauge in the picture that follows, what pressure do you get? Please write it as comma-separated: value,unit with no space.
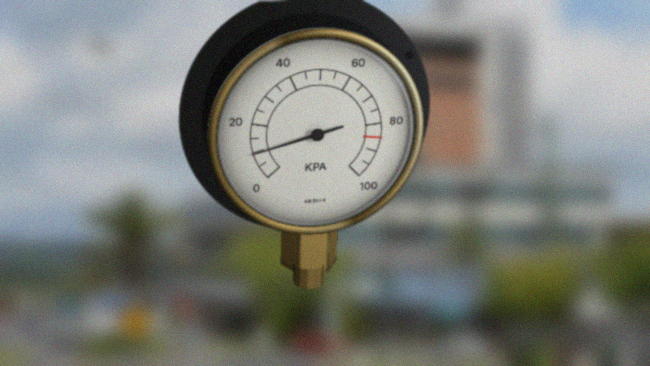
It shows 10,kPa
